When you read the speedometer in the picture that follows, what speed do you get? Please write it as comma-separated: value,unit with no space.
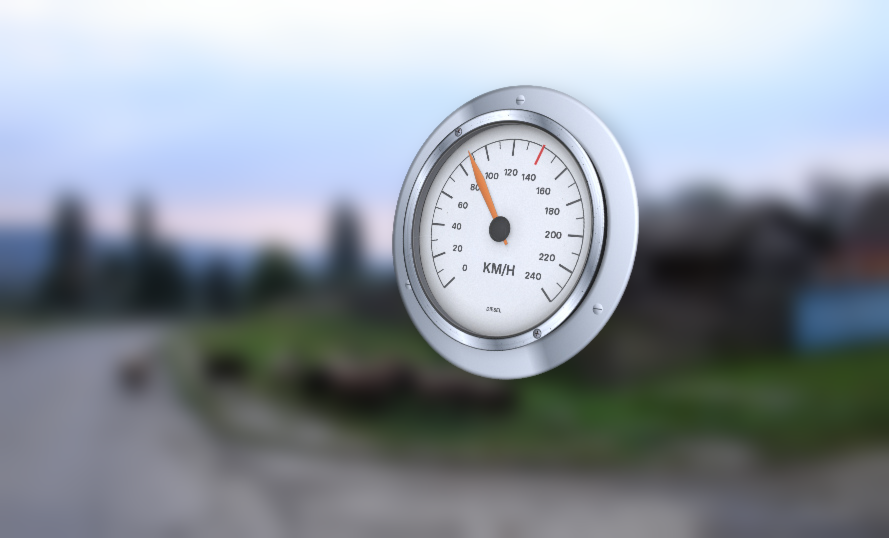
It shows 90,km/h
